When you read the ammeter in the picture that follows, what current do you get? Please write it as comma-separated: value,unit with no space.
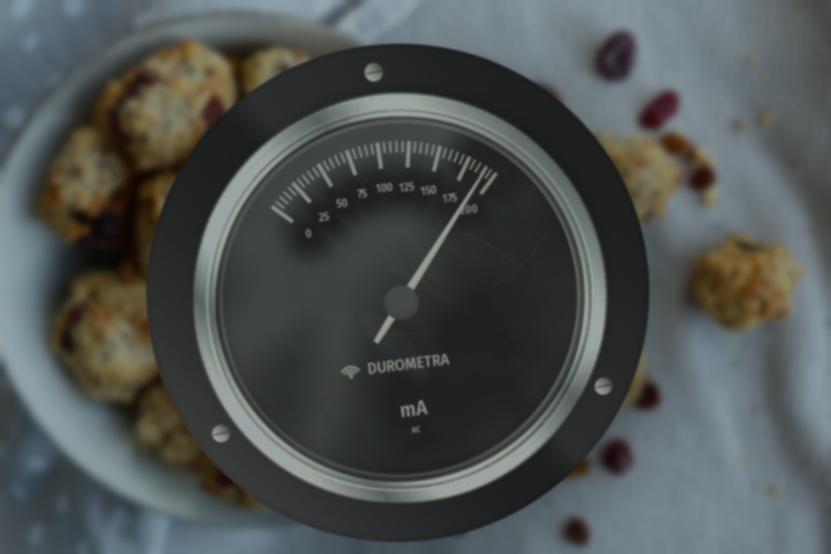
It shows 190,mA
